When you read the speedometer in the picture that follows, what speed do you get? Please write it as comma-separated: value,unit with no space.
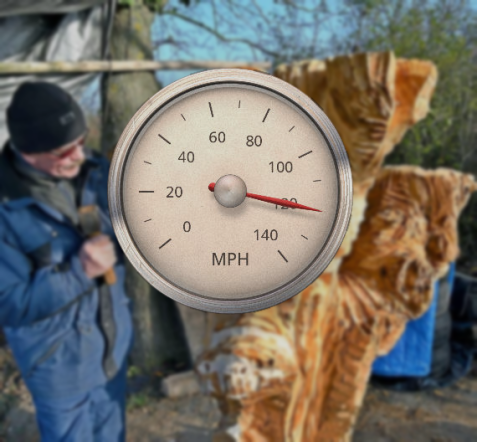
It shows 120,mph
